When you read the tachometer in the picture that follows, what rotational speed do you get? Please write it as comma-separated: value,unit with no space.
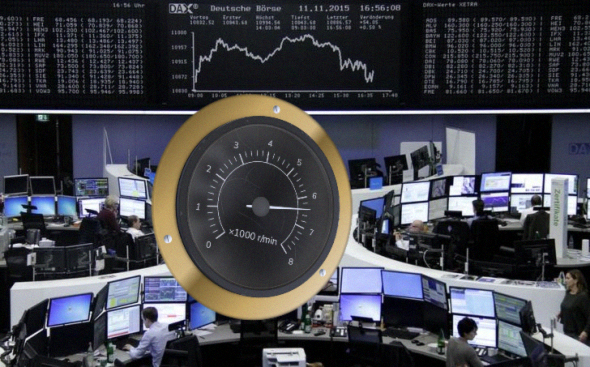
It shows 6400,rpm
